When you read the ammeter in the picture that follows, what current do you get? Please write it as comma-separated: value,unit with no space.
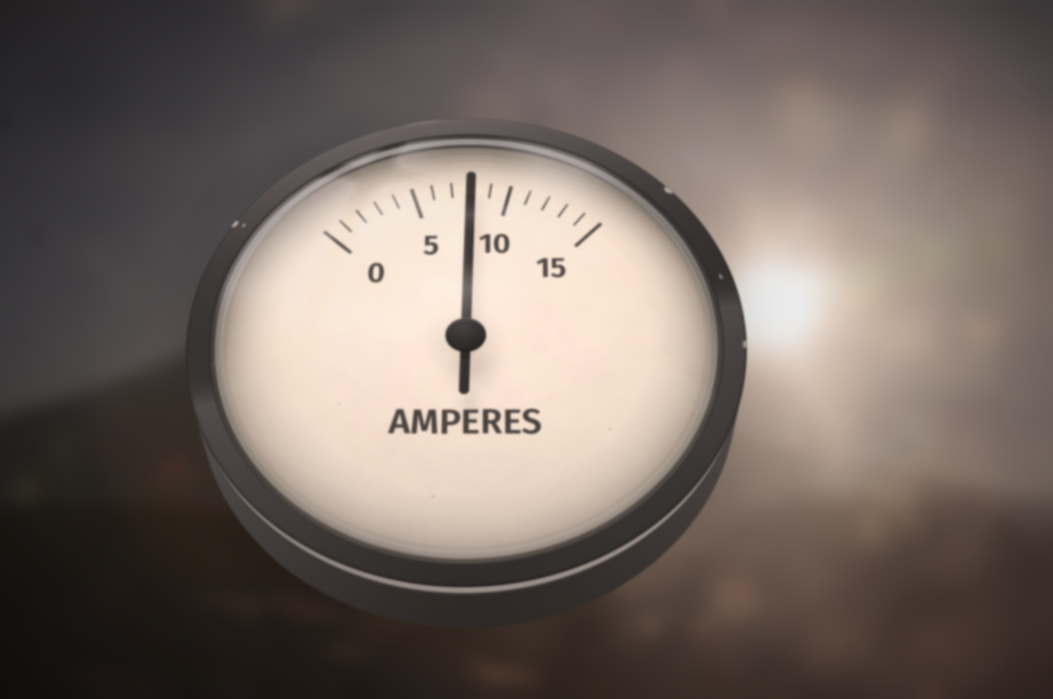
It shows 8,A
